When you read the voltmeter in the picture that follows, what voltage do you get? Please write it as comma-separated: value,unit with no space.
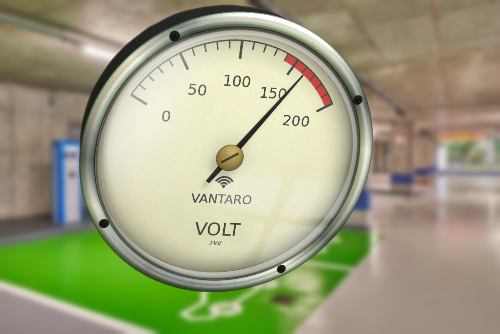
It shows 160,V
